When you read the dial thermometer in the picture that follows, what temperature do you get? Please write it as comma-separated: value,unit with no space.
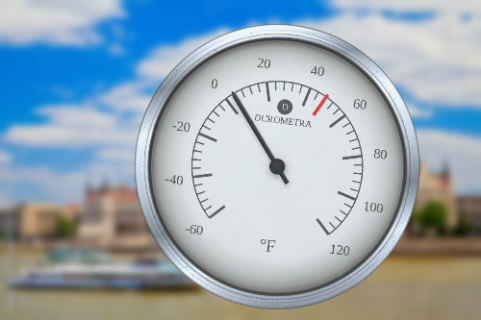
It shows 4,°F
